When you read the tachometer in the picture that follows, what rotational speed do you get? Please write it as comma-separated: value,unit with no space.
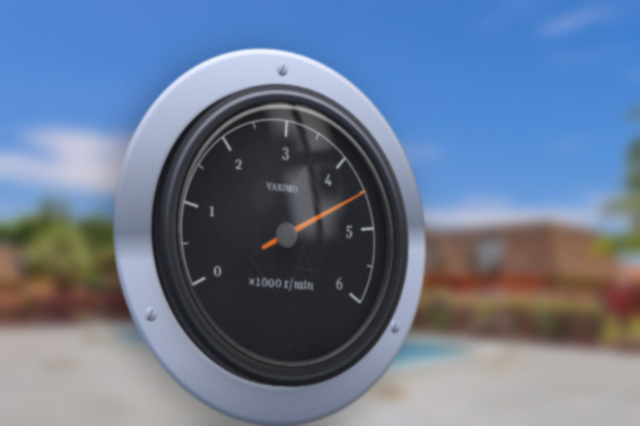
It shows 4500,rpm
